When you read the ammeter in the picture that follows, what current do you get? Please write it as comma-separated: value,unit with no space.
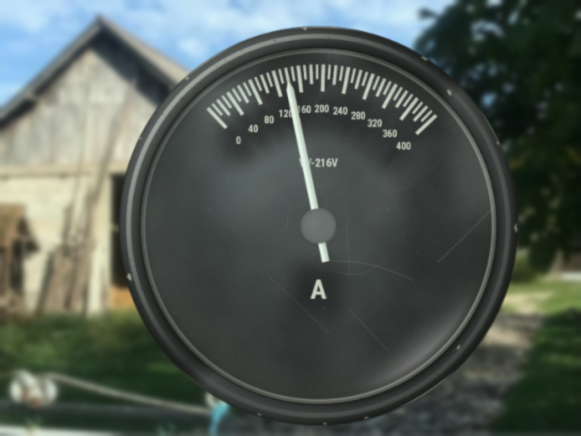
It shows 140,A
